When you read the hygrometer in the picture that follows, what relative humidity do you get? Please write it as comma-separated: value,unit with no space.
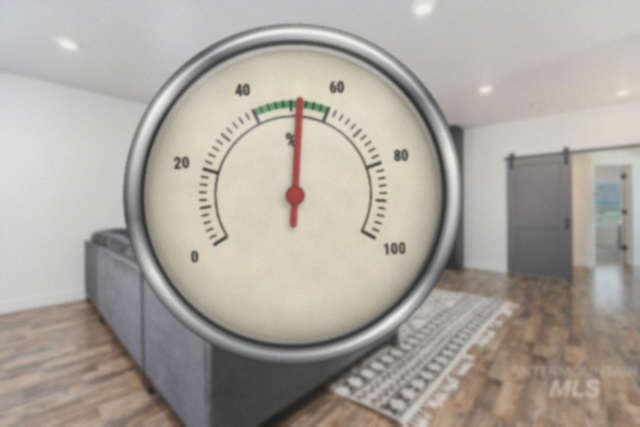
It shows 52,%
